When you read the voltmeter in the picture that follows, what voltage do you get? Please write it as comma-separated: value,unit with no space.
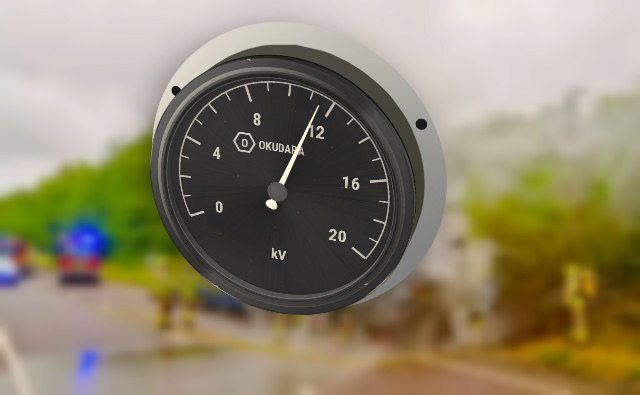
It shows 11.5,kV
